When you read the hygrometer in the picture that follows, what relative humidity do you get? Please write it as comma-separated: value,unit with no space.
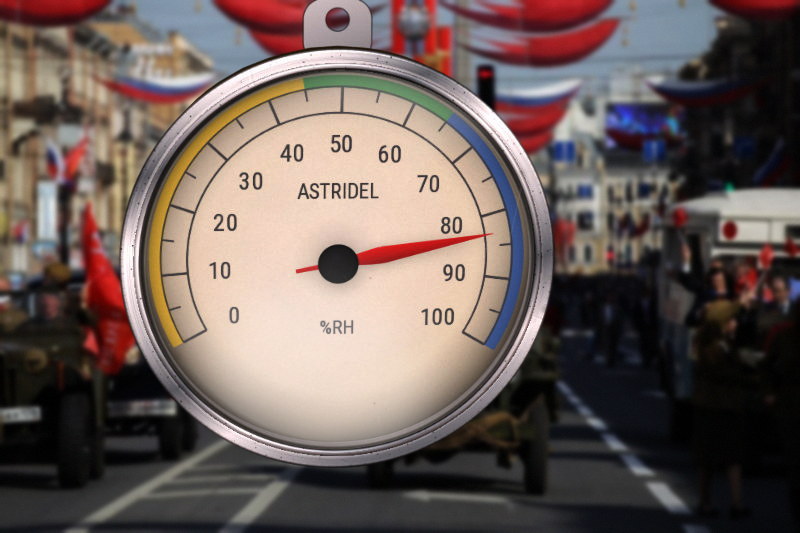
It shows 82.5,%
